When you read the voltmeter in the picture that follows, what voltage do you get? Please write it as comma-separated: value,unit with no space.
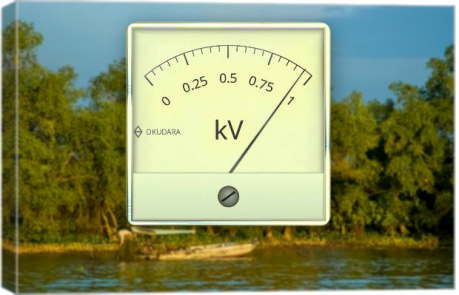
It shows 0.95,kV
